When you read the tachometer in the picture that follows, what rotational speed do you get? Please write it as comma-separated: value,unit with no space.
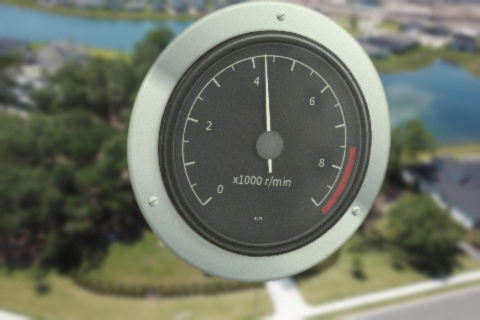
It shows 4250,rpm
